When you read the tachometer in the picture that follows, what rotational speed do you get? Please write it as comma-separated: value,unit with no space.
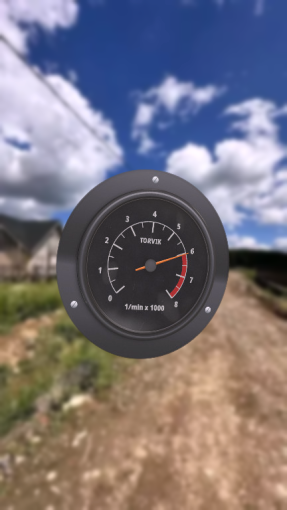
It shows 6000,rpm
